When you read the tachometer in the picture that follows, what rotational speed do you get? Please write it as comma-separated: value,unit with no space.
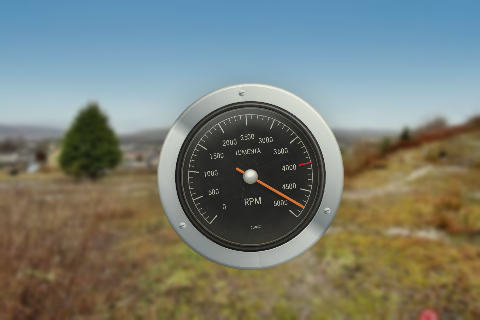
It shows 4800,rpm
